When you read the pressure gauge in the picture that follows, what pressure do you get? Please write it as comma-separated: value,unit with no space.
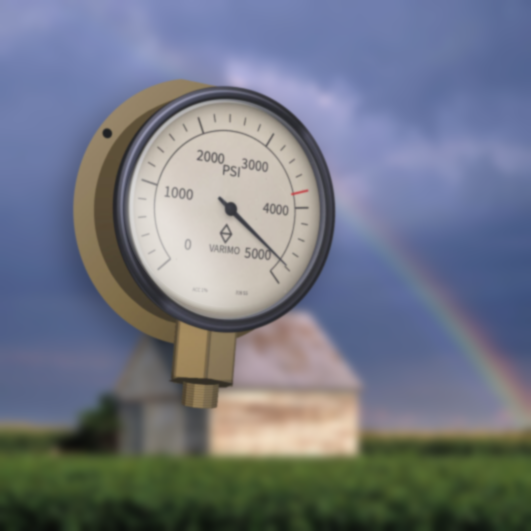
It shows 4800,psi
